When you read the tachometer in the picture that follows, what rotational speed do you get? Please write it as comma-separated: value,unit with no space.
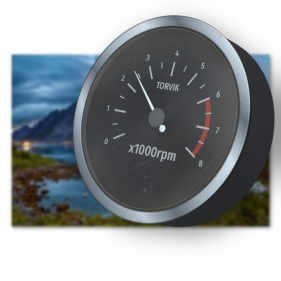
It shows 2500,rpm
